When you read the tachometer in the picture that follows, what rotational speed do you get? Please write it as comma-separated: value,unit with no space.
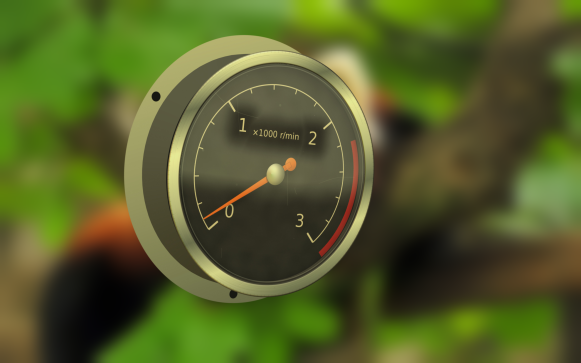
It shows 100,rpm
